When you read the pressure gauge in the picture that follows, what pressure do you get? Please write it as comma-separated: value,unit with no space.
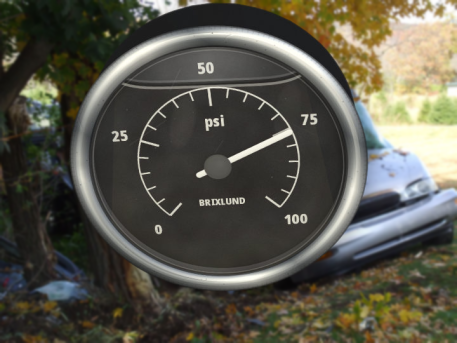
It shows 75,psi
